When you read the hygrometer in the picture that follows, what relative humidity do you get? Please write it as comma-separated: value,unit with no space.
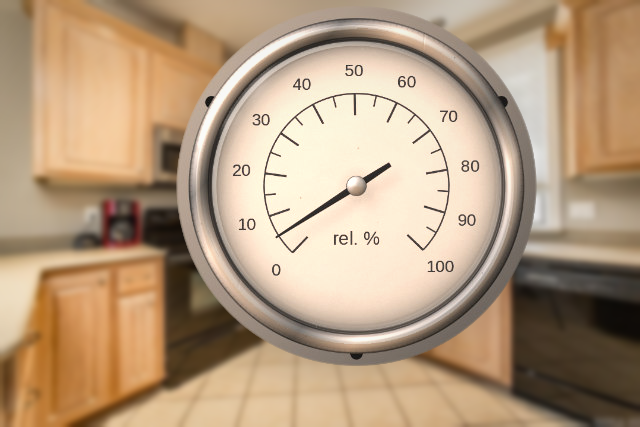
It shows 5,%
